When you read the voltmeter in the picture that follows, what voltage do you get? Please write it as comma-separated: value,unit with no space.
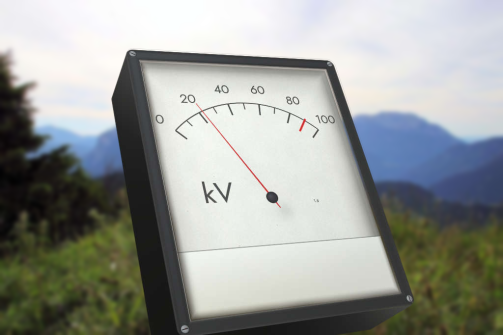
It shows 20,kV
